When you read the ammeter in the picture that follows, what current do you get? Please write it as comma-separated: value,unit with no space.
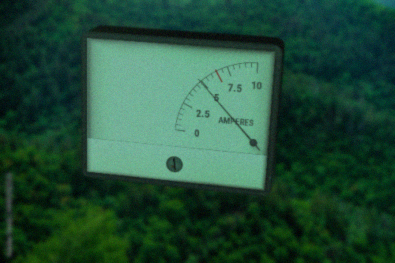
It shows 5,A
